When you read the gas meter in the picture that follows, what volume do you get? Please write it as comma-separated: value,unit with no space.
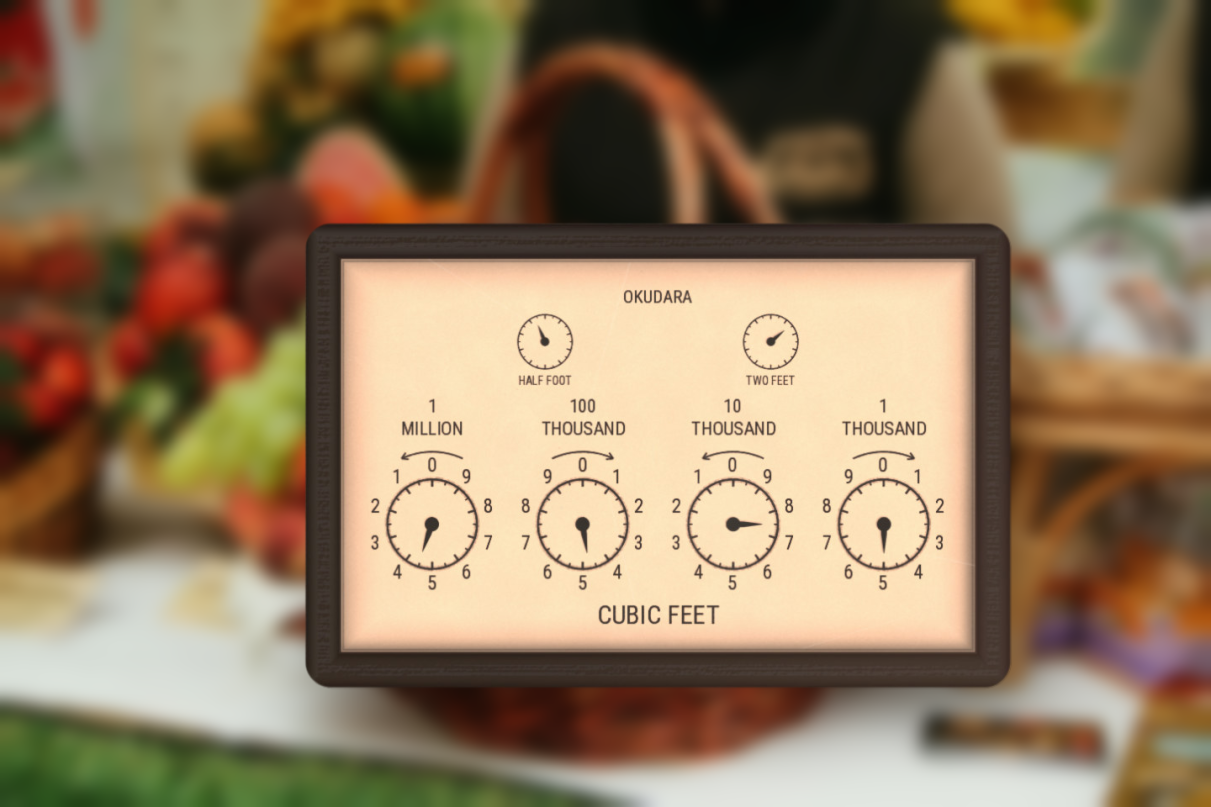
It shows 447500,ft³
